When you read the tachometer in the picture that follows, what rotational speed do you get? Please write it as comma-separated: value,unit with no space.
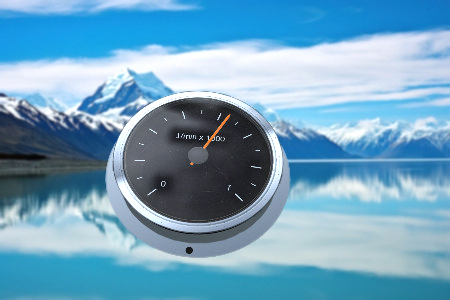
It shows 4250,rpm
